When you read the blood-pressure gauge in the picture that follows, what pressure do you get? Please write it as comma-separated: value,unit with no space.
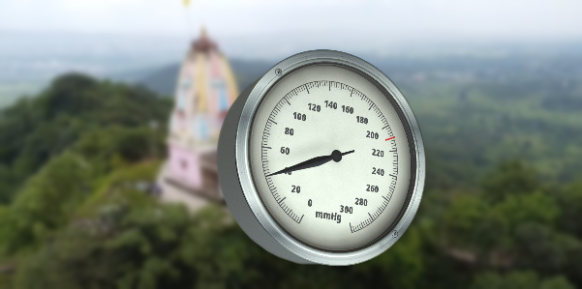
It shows 40,mmHg
